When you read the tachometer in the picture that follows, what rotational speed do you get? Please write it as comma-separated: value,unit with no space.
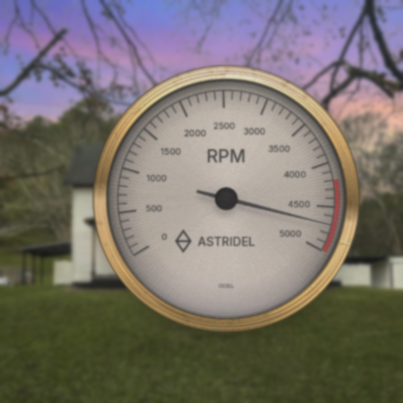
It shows 4700,rpm
